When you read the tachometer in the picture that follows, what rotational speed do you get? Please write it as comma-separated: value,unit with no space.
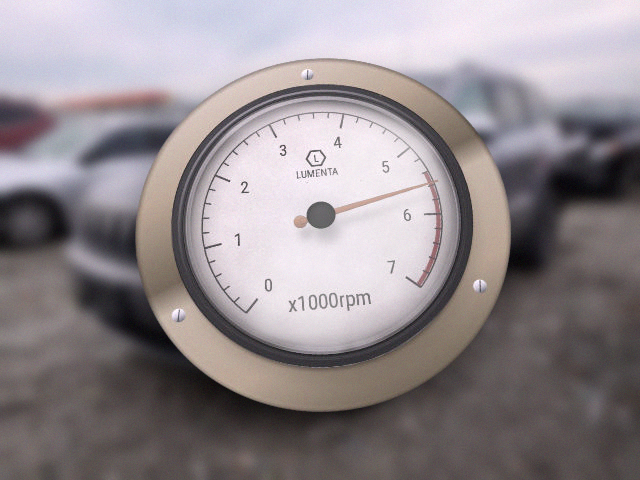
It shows 5600,rpm
